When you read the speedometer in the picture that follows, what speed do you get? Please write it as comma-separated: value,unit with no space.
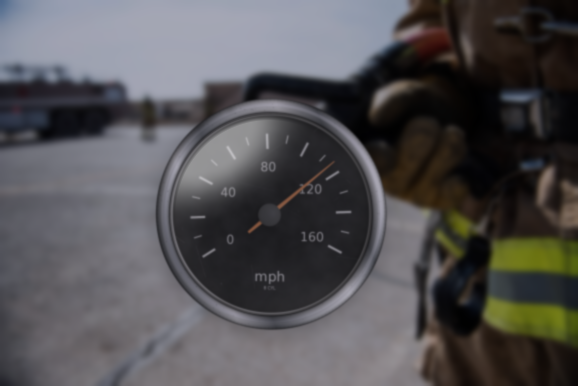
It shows 115,mph
